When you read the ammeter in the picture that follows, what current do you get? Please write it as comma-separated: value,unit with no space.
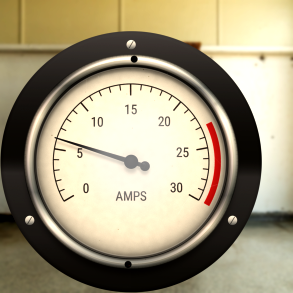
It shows 6,A
